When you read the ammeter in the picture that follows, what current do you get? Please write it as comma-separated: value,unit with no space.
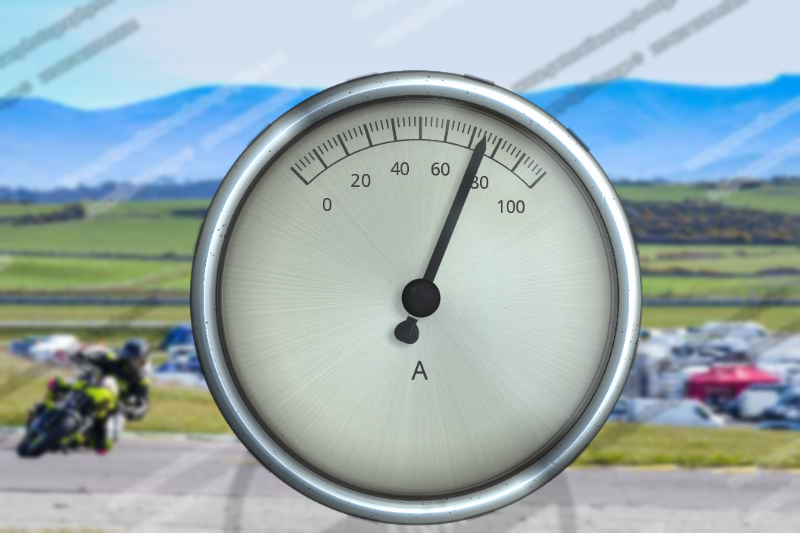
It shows 74,A
